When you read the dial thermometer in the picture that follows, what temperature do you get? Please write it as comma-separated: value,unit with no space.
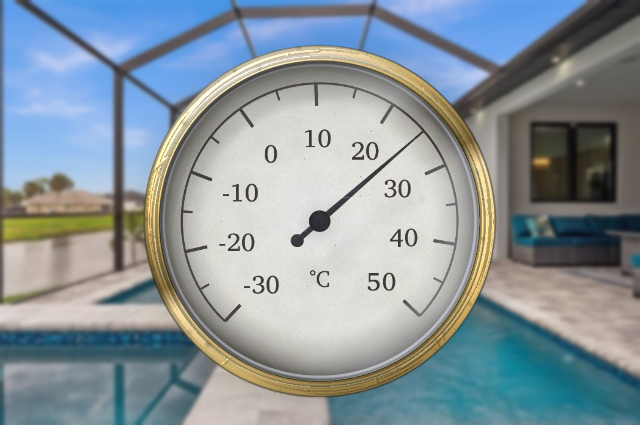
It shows 25,°C
